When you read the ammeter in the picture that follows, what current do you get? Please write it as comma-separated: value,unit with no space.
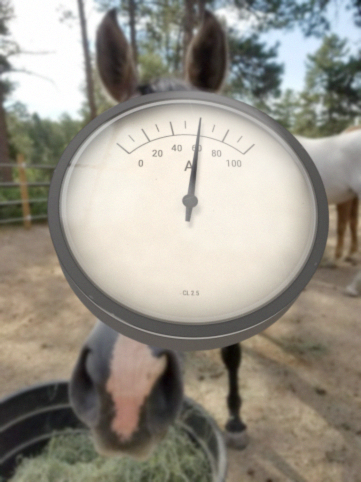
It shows 60,A
